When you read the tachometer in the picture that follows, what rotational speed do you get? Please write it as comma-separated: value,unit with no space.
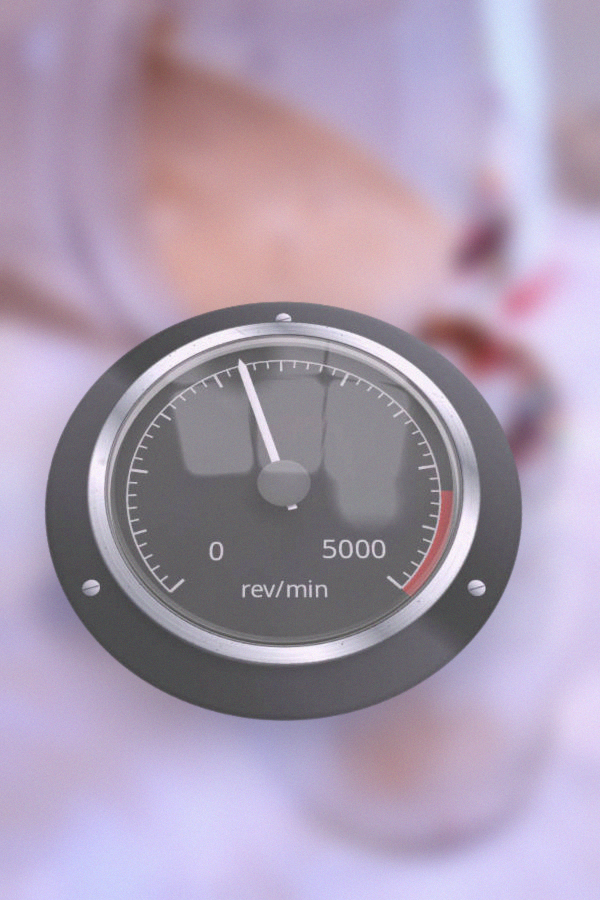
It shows 2200,rpm
